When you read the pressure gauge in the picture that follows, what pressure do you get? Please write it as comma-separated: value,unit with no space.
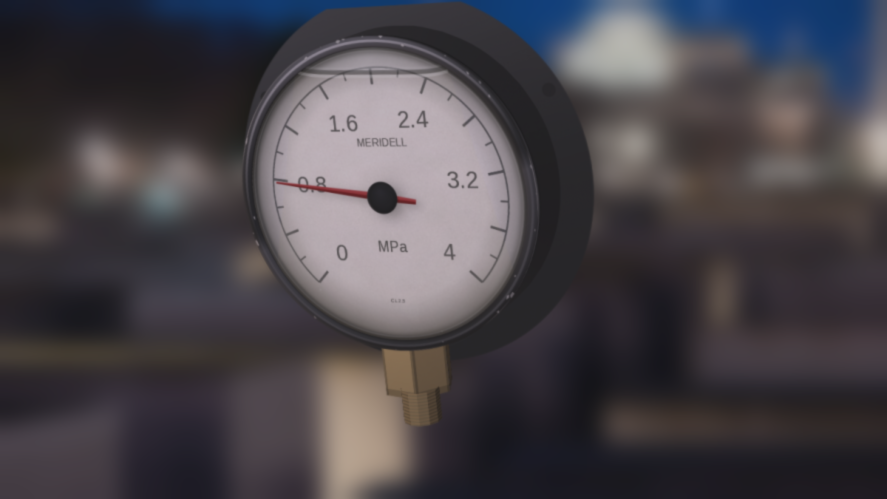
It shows 0.8,MPa
